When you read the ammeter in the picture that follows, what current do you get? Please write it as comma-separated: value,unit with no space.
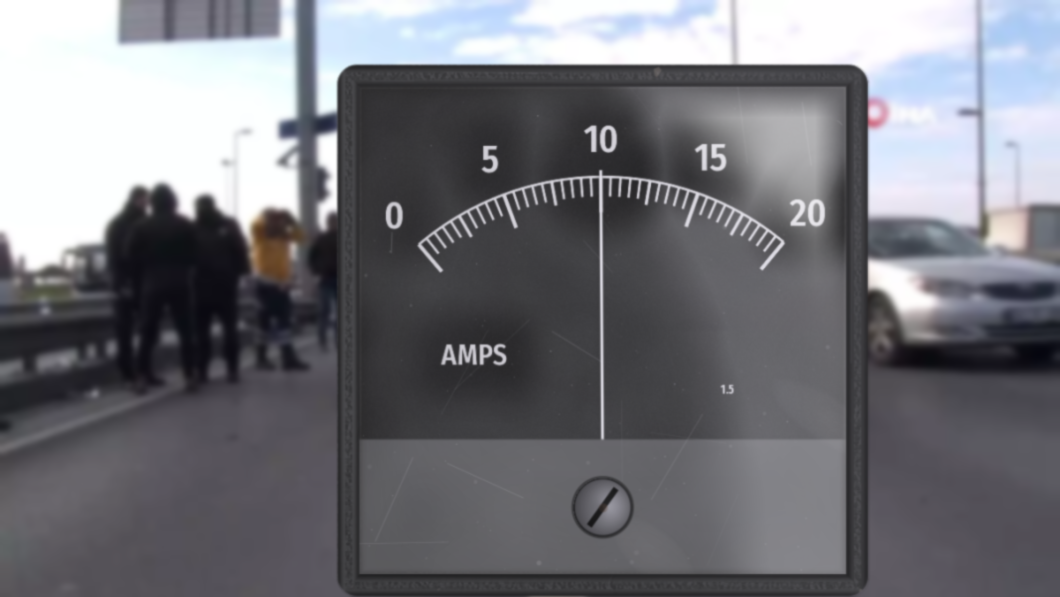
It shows 10,A
